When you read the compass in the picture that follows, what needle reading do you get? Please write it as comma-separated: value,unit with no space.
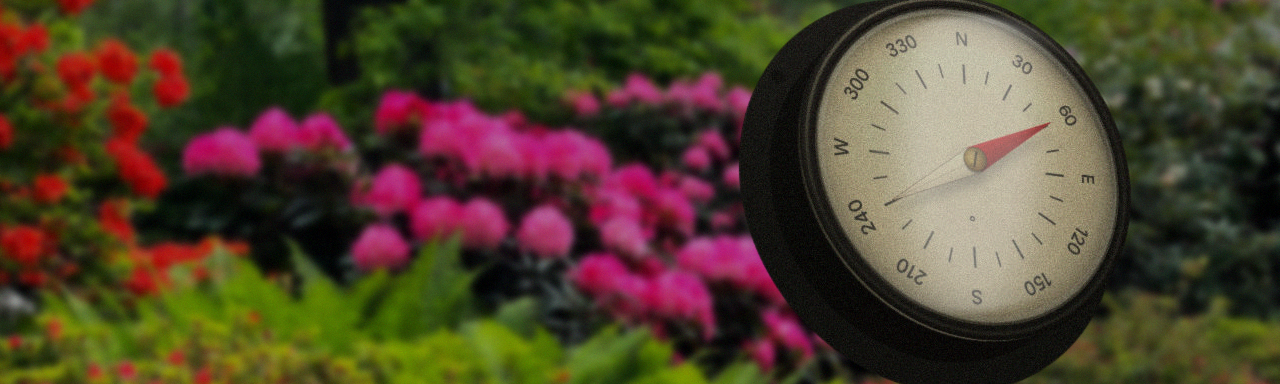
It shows 60,°
